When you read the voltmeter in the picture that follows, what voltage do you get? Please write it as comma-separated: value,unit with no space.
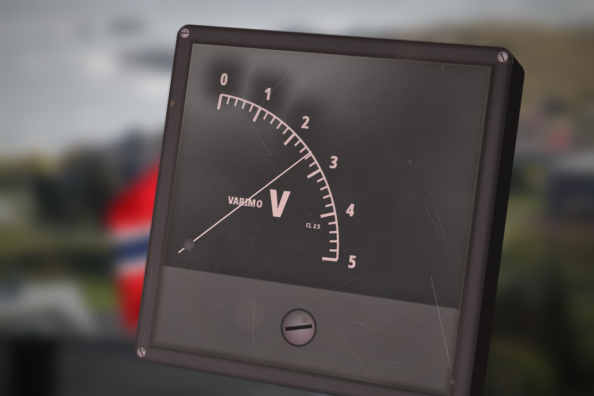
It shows 2.6,V
